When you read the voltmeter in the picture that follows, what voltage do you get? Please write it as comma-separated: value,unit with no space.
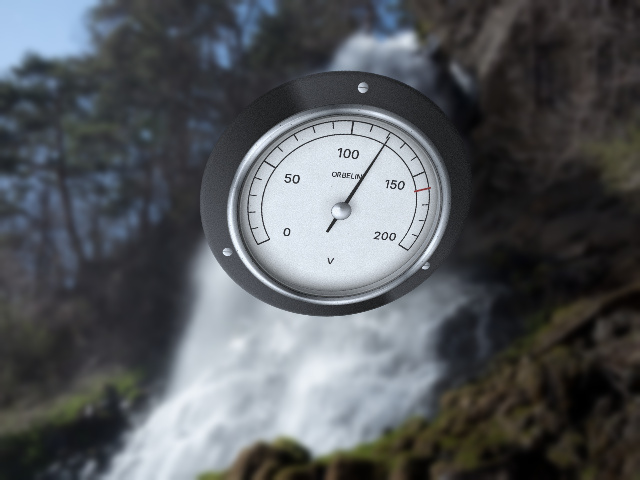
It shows 120,V
